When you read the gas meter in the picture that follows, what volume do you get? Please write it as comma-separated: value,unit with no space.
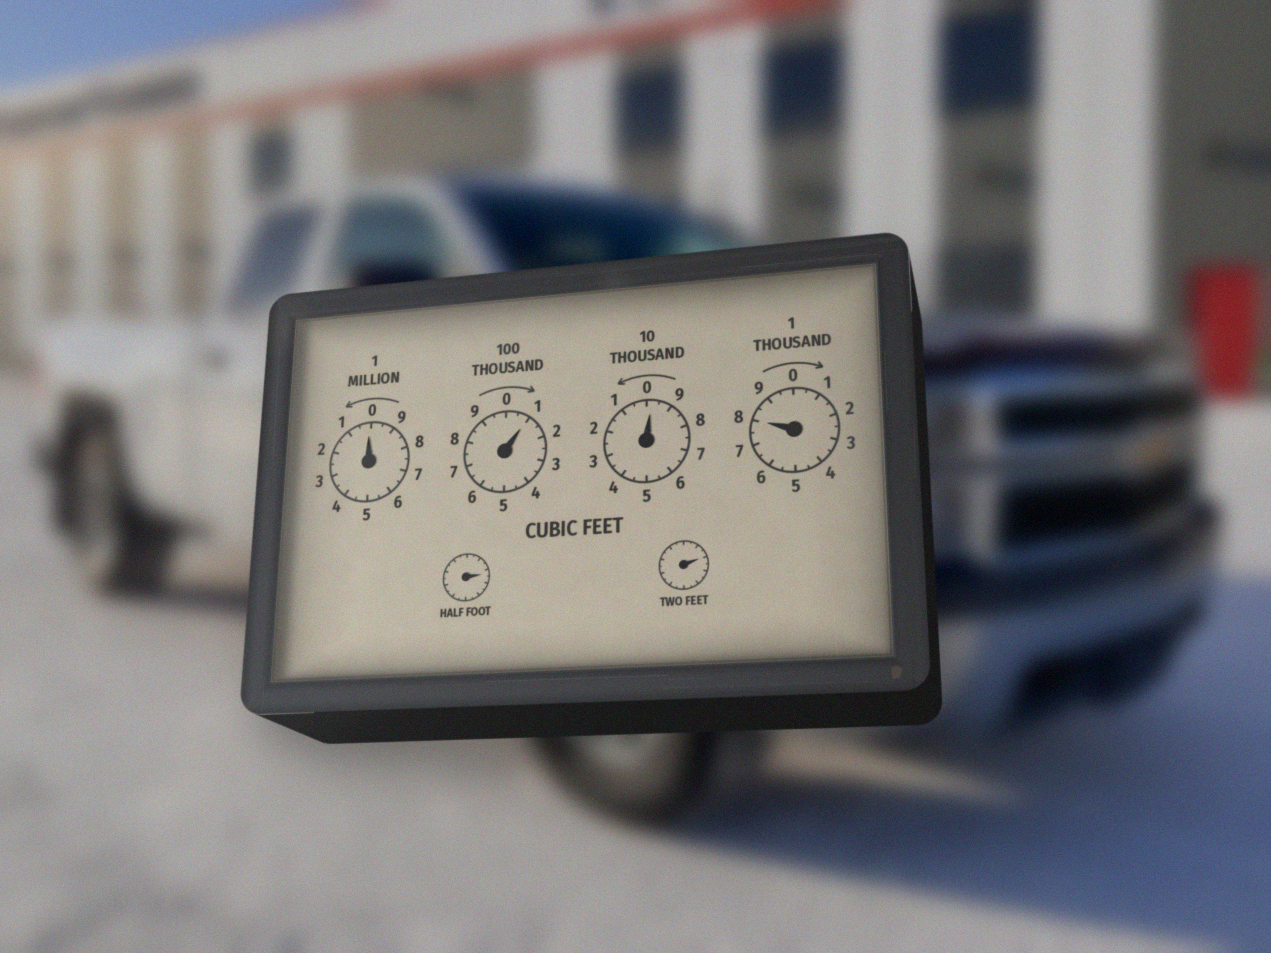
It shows 9800,ft³
